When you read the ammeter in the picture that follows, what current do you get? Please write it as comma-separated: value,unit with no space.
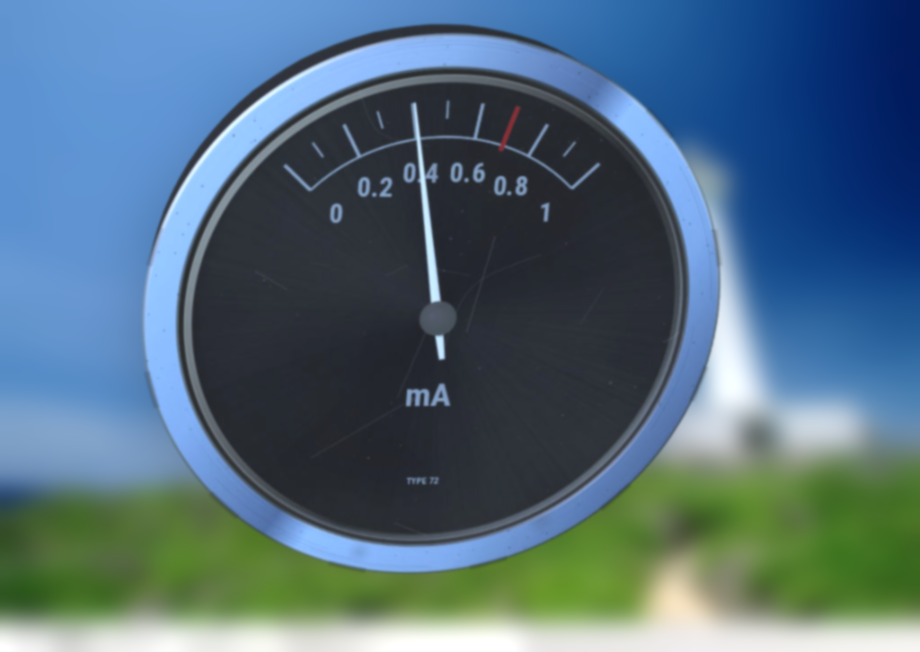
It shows 0.4,mA
